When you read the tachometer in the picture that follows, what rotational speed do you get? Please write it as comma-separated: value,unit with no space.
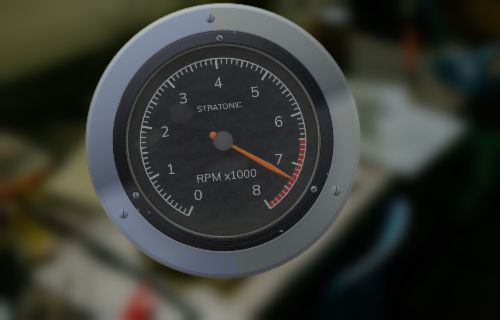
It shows 7300,rpm
